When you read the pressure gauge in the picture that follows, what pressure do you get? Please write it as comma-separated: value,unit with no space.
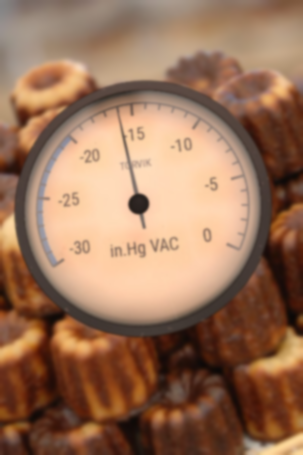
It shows -16,inHg
